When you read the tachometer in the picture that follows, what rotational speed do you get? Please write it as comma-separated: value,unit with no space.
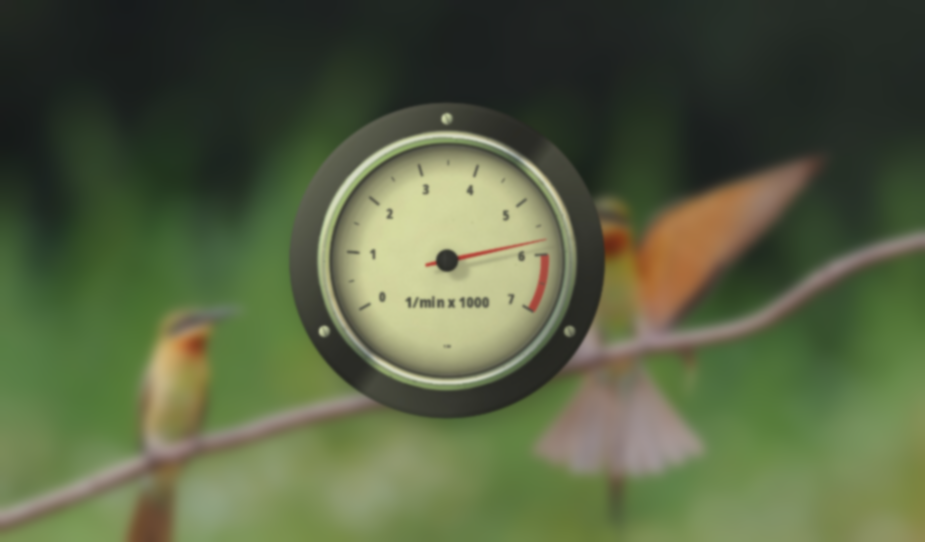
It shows 5750,rpm
